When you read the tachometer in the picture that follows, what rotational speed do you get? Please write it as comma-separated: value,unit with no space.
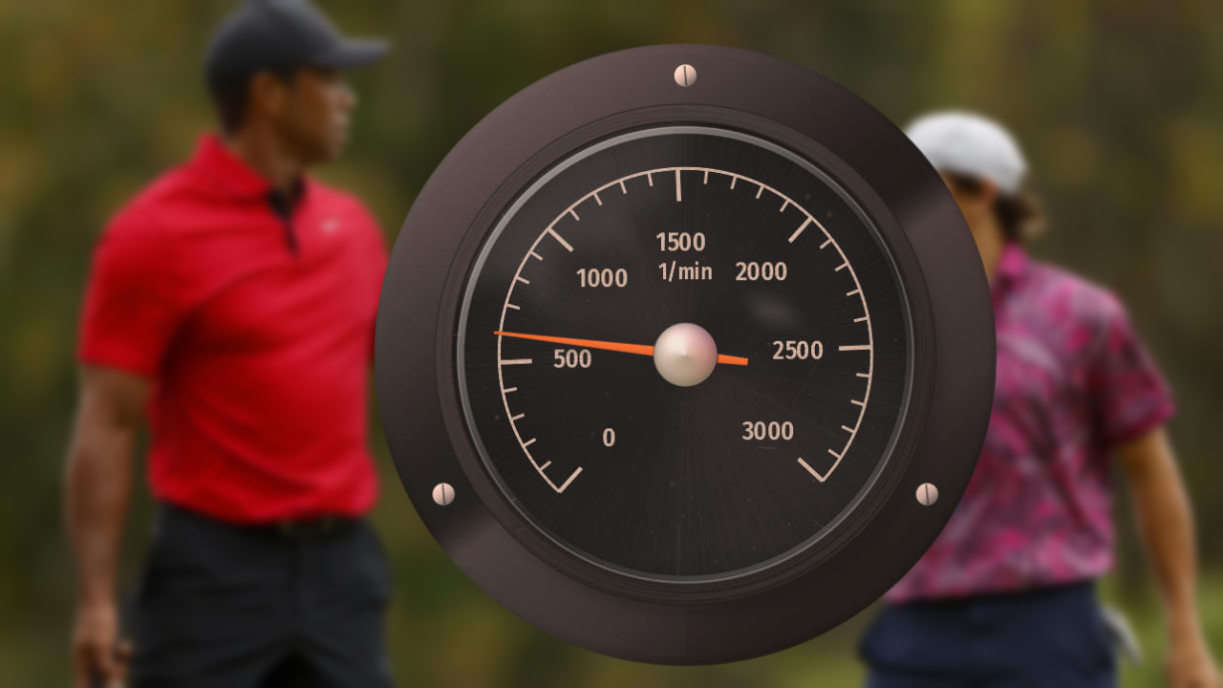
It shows 600,rpm
